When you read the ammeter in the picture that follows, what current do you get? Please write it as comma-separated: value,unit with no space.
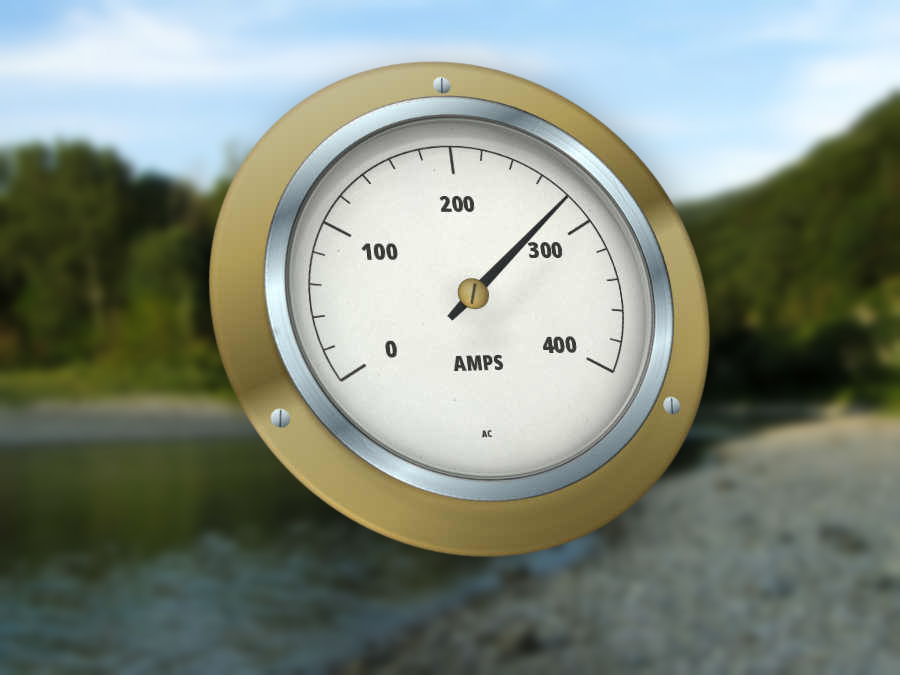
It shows 280,A
